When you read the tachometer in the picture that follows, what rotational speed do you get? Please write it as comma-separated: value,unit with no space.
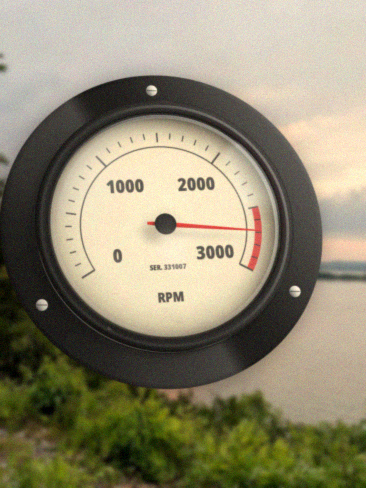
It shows 2700,rpm
